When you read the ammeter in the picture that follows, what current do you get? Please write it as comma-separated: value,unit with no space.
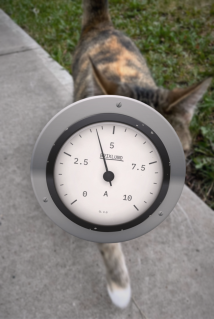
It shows 4.25,A
